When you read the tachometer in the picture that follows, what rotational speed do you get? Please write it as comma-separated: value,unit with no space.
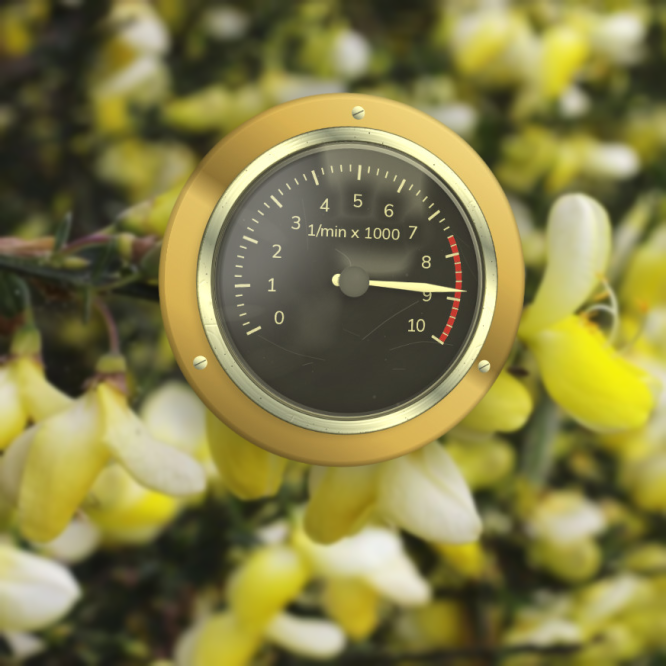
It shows 8800,rpm
